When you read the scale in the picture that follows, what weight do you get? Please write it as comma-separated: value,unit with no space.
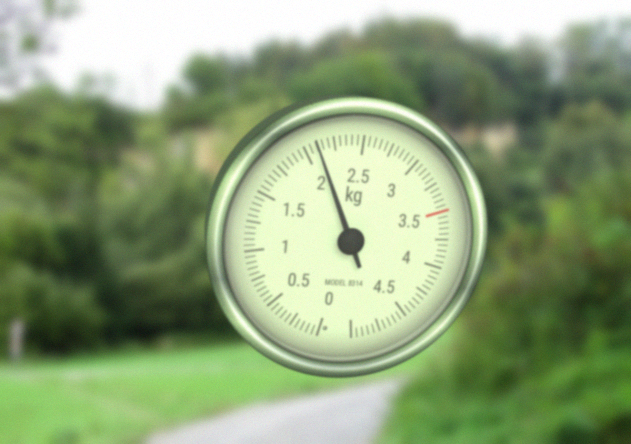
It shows 2.1,kg
